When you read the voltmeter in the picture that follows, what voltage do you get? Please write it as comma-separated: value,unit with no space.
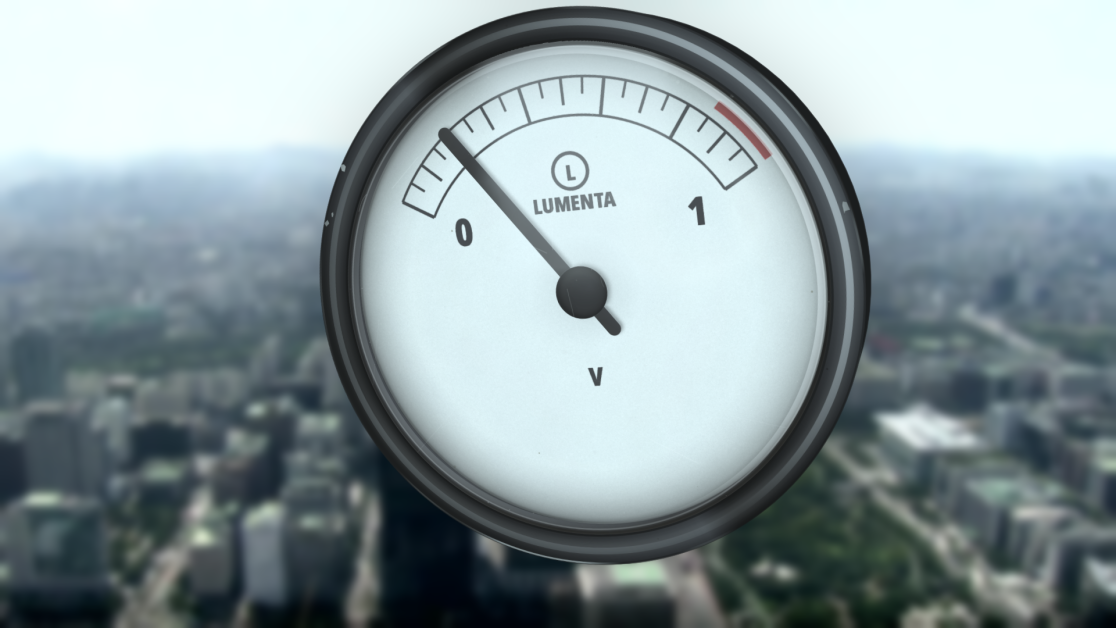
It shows 0.2,V
